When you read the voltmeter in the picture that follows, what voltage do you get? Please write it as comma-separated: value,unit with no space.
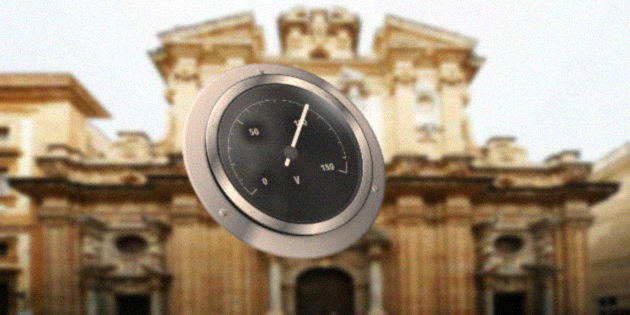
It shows 100,V
